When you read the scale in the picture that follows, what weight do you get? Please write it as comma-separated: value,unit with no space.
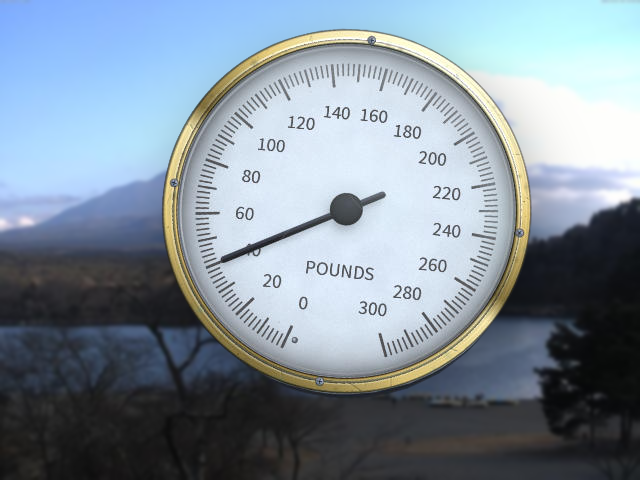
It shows 40,lb
